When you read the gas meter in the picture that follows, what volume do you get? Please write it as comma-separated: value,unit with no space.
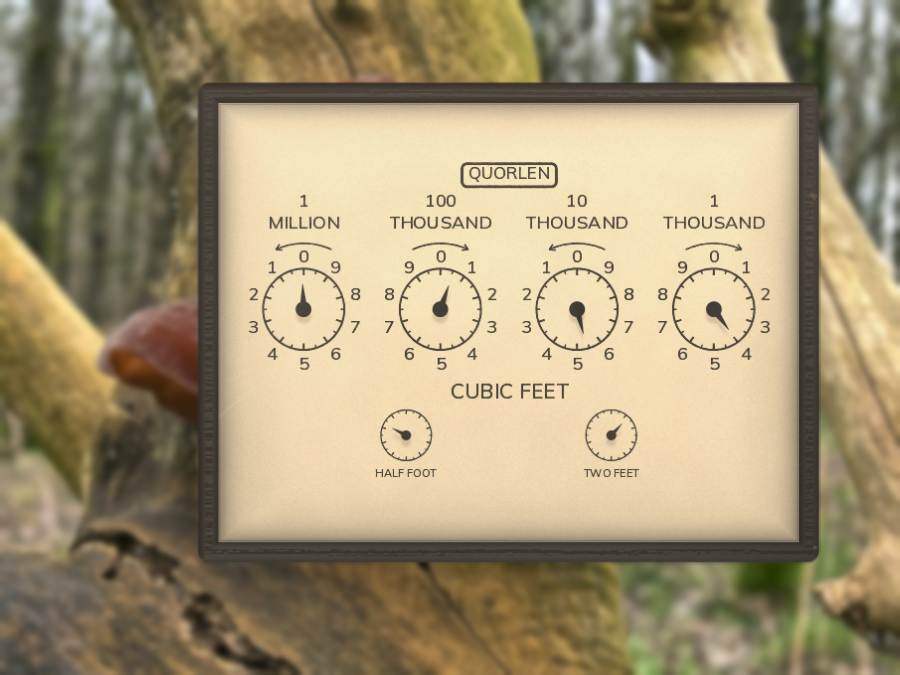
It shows 5400,ft³
